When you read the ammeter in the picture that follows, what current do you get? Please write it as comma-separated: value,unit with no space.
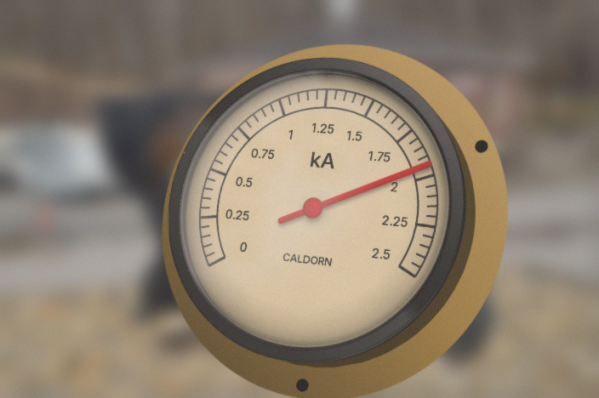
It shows 1.95,kA
